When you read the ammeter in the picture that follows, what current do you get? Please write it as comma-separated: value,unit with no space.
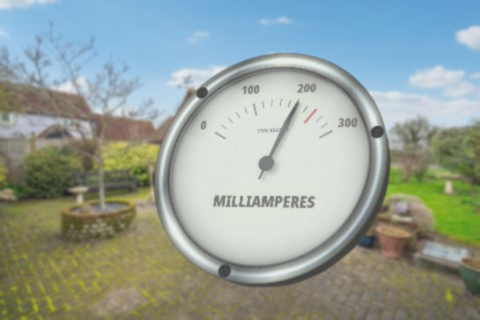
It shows 200,mA
